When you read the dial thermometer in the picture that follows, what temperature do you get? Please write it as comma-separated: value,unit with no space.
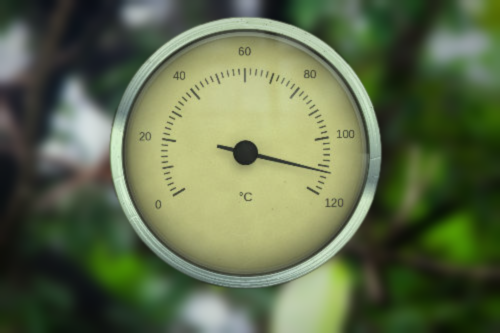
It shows 112,°C
